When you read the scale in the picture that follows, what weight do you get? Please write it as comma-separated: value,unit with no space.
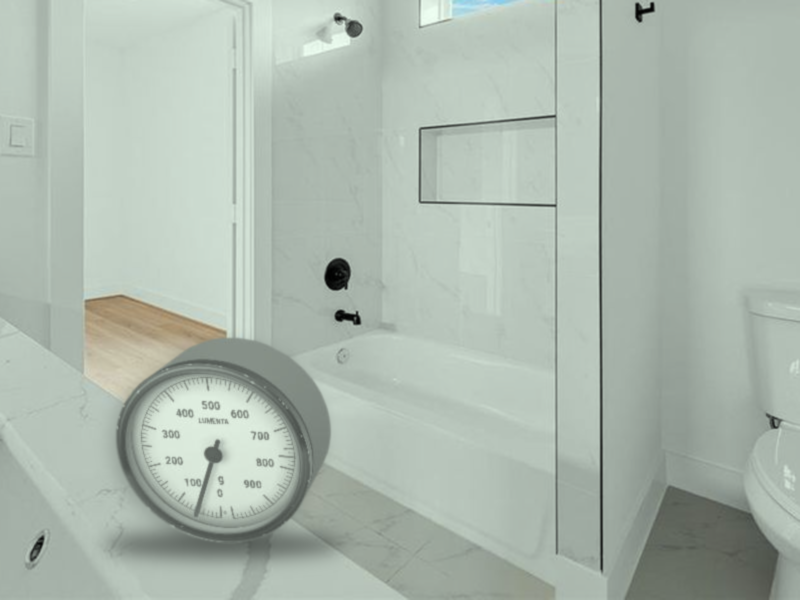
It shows 50,g
